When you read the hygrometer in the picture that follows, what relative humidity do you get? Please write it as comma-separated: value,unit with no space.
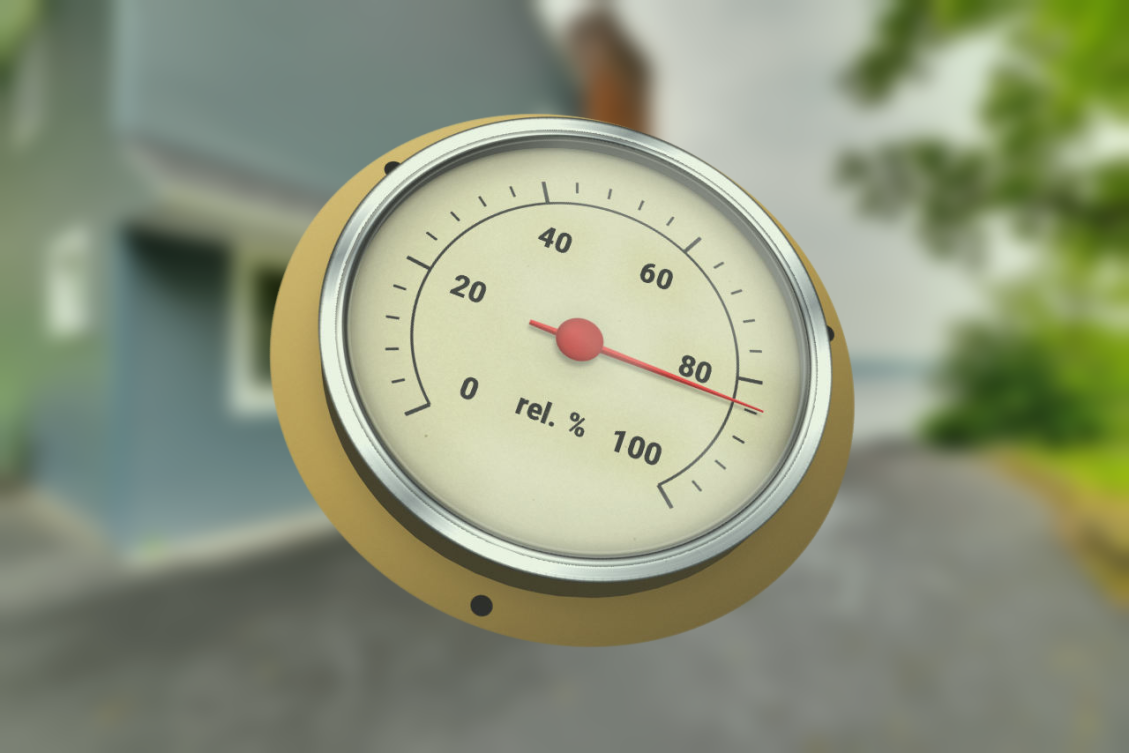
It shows 84,%
